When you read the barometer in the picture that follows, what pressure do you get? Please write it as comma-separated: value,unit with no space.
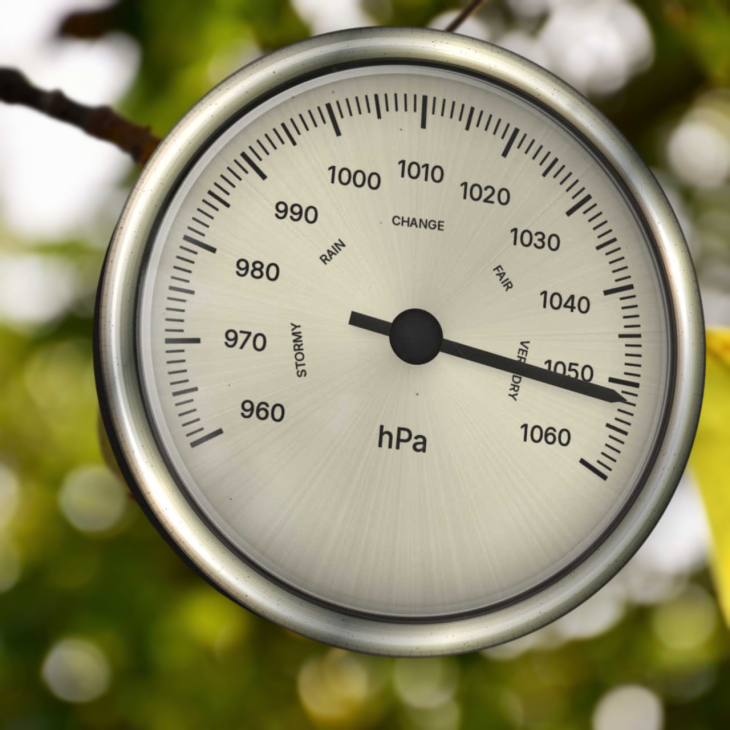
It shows 1052,hPa
